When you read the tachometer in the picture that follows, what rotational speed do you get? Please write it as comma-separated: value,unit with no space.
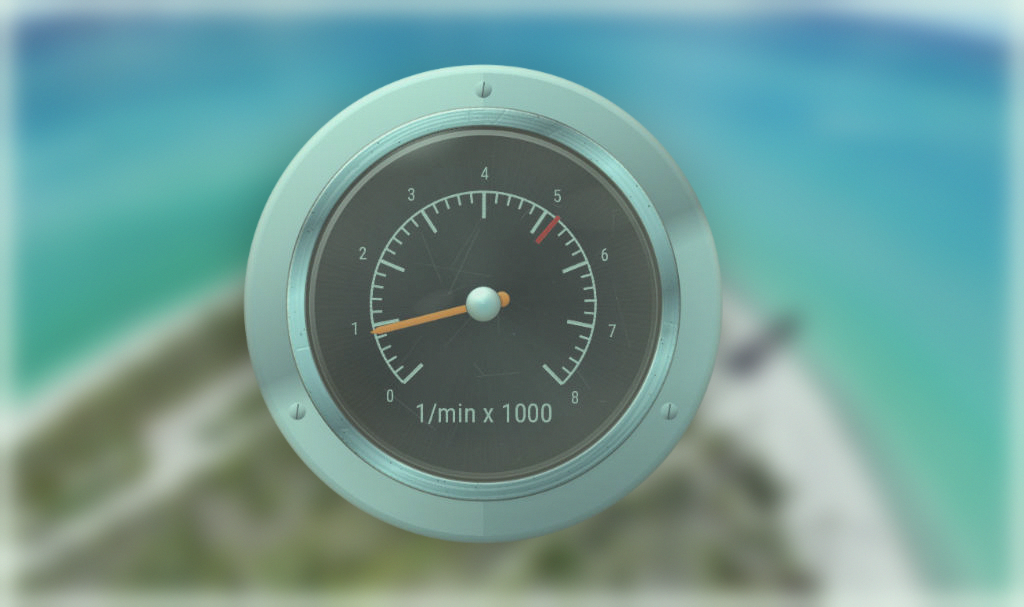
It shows 900,rpm
